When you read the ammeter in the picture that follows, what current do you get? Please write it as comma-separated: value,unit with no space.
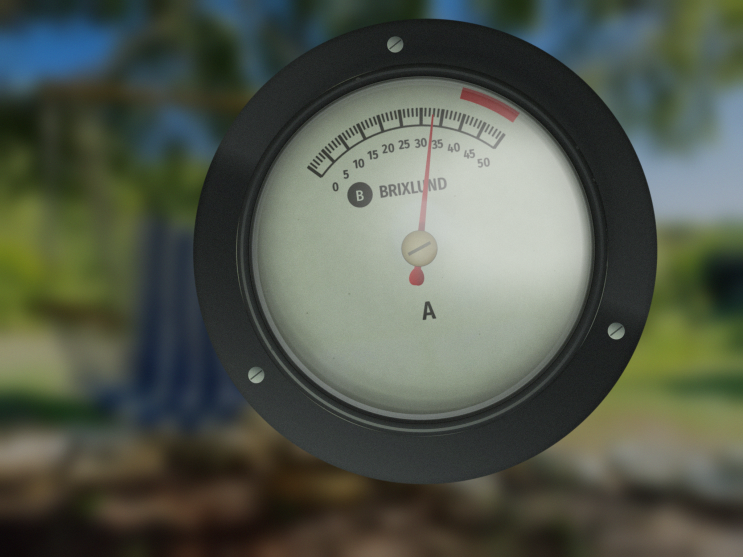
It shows 33,A
